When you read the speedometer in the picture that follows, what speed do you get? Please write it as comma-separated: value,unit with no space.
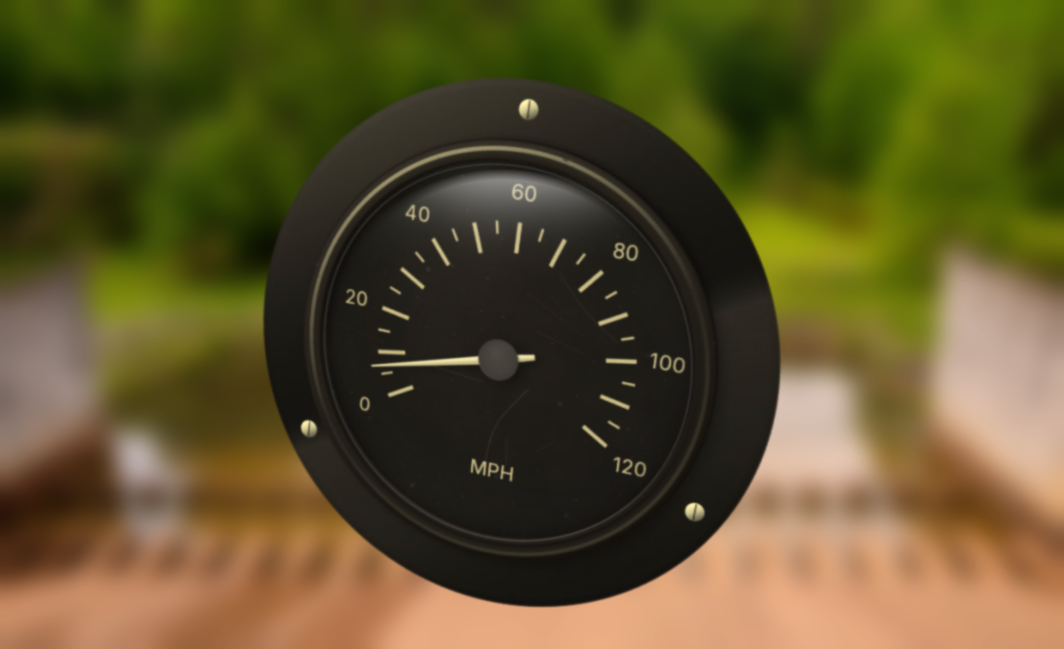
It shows 7.5,mph
